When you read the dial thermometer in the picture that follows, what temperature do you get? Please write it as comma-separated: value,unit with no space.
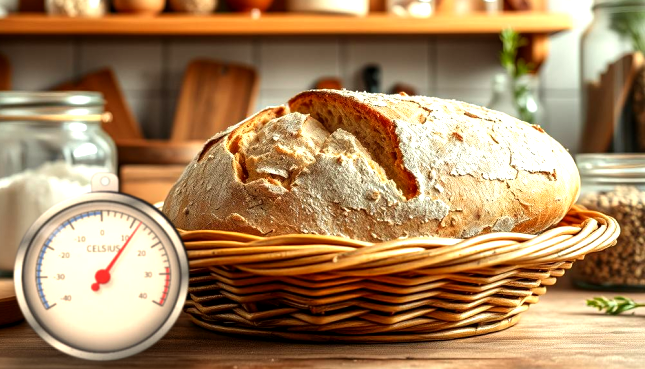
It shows 12,°C
